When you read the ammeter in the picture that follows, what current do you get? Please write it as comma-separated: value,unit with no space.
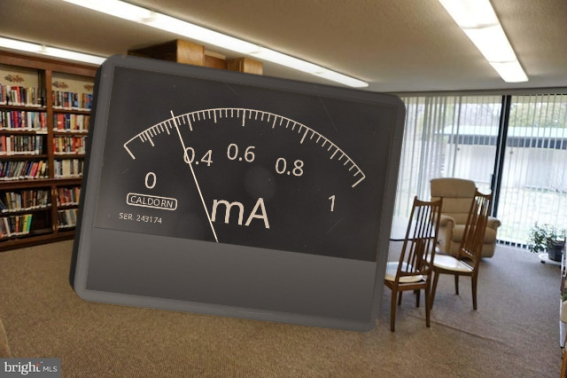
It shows 0.34,mA
